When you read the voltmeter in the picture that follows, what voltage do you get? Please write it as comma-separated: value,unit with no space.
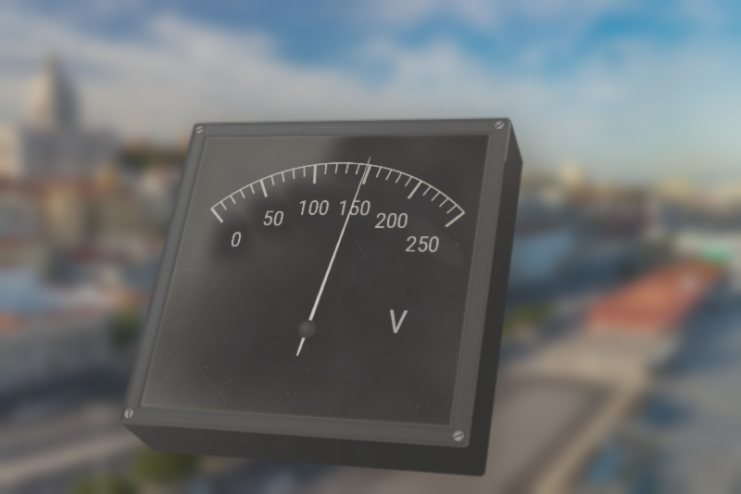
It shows 150,V
